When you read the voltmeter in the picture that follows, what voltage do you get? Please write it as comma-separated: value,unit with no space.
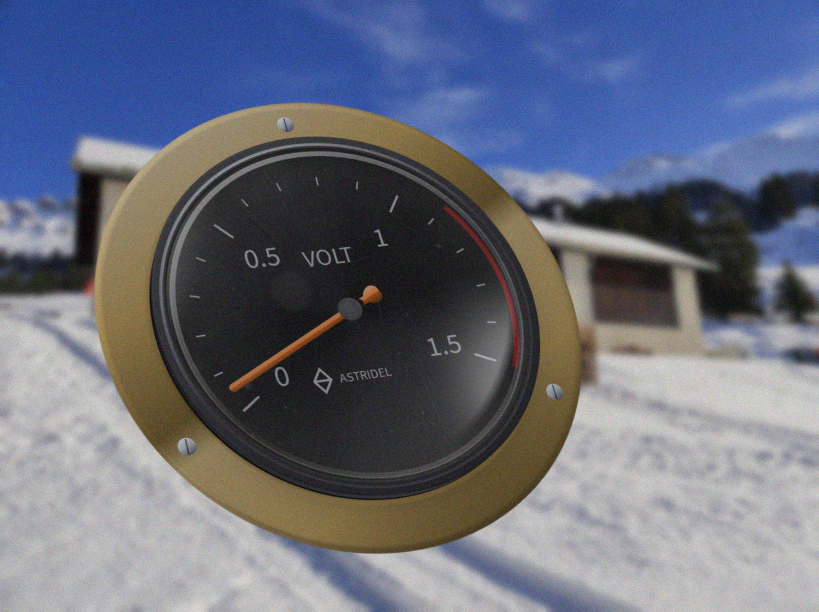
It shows 0.05,V
